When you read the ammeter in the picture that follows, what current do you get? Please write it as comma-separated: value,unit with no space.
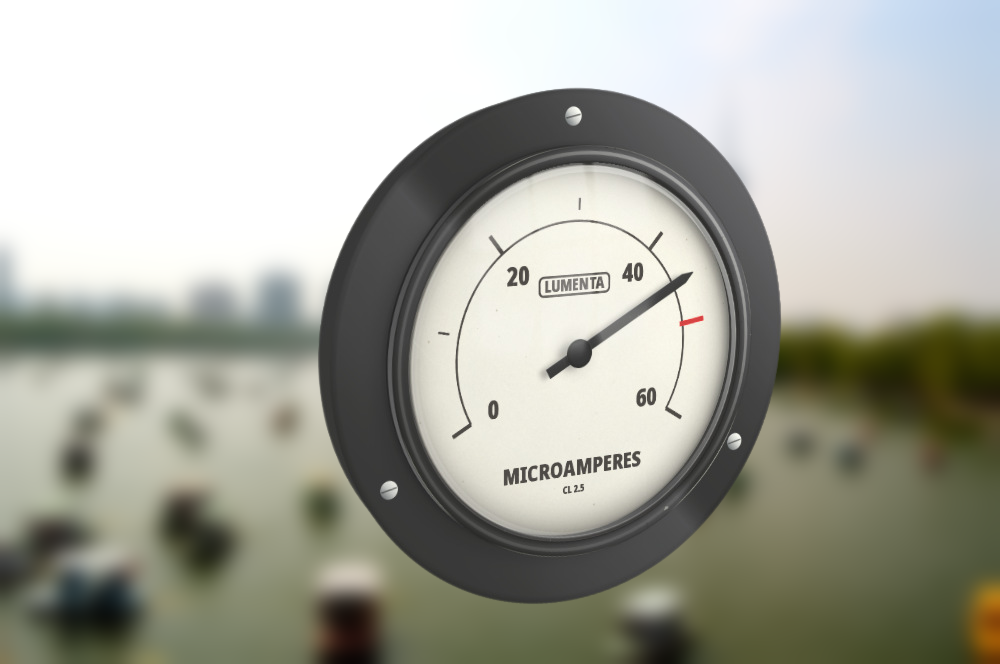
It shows 45,µA
